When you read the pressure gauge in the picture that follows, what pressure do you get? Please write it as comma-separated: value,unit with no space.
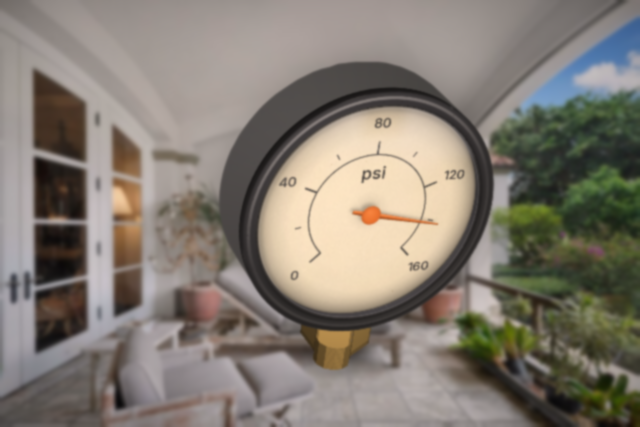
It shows 140,psi
